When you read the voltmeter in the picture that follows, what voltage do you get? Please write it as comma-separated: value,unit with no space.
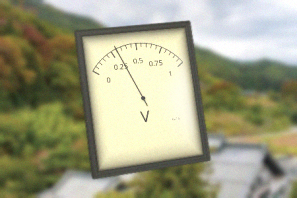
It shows 0.3,V
